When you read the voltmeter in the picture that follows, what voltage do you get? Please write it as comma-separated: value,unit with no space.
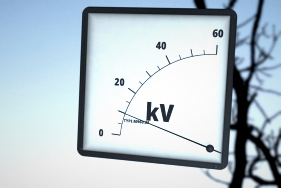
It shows 10,kV
